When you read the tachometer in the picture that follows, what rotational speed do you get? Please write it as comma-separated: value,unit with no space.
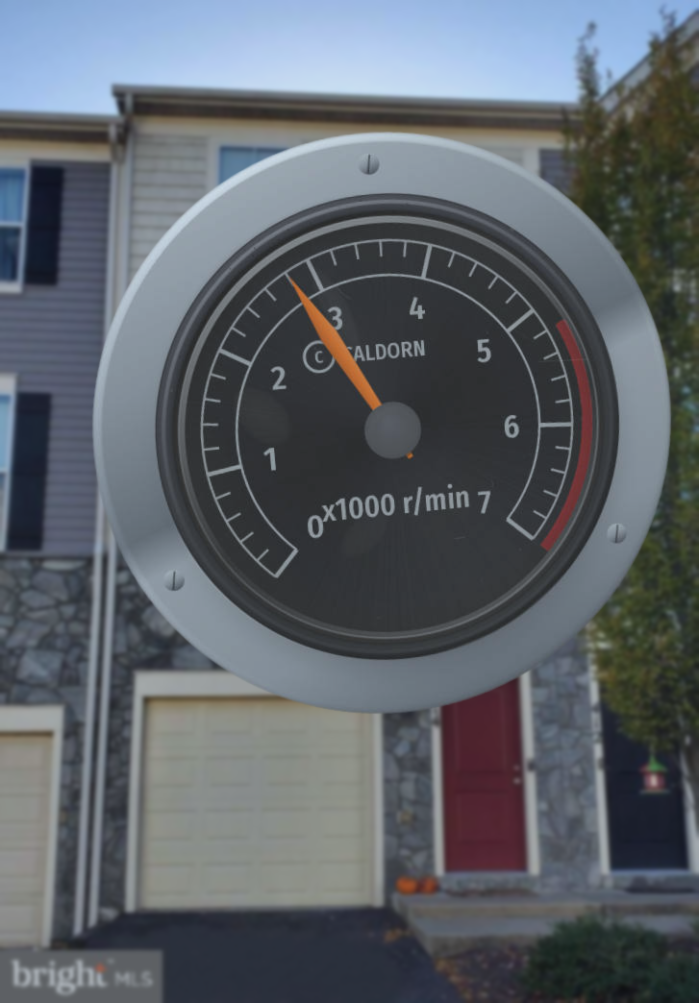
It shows 2800,rpm
